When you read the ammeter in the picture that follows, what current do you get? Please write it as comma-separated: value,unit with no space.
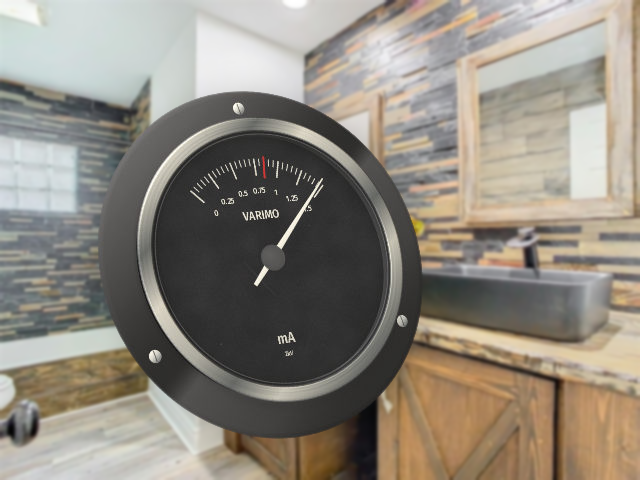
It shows 1.45,mA
